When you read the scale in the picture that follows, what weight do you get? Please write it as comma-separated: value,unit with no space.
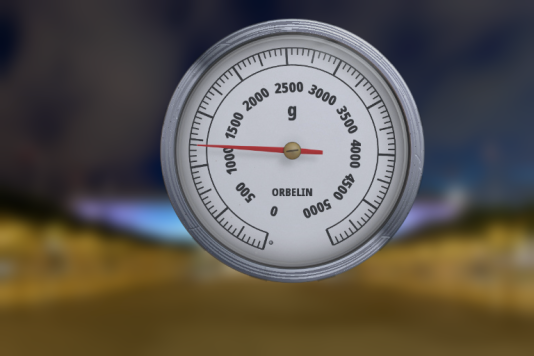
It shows 1200,g
